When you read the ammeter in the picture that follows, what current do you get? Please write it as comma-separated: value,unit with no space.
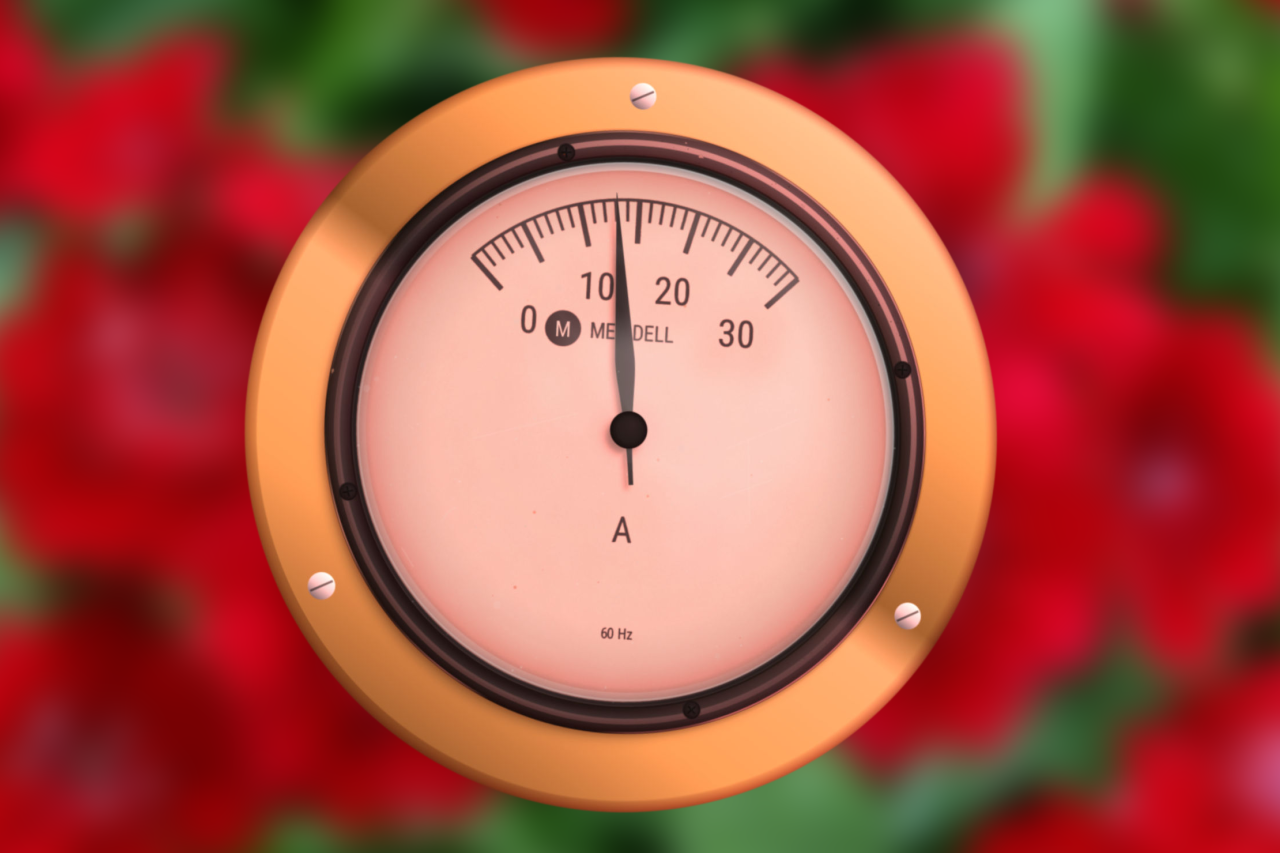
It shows 13,A
